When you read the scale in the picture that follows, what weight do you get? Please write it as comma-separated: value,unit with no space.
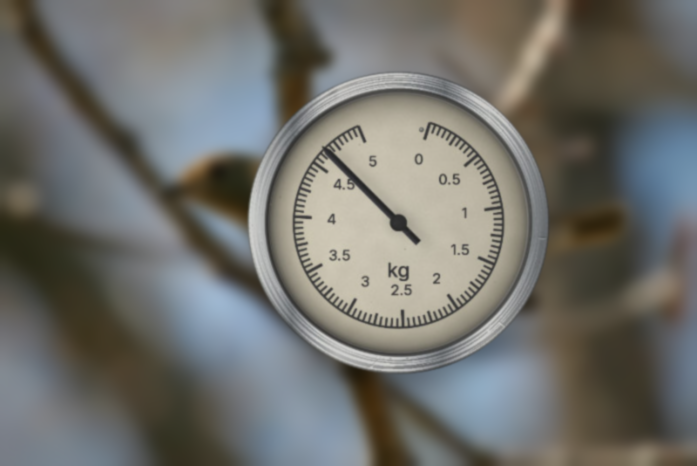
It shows 4.65,kg
